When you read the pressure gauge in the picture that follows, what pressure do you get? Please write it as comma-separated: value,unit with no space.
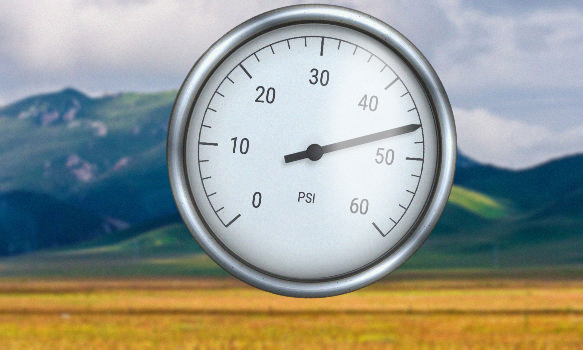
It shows 46,psi
